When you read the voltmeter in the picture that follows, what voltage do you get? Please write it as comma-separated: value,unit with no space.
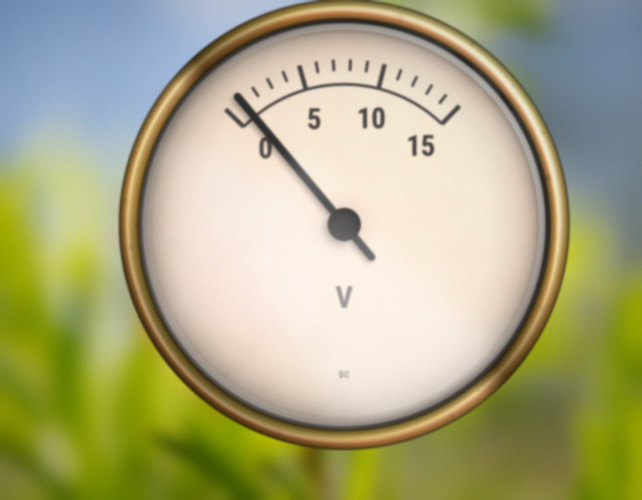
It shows 1,V
